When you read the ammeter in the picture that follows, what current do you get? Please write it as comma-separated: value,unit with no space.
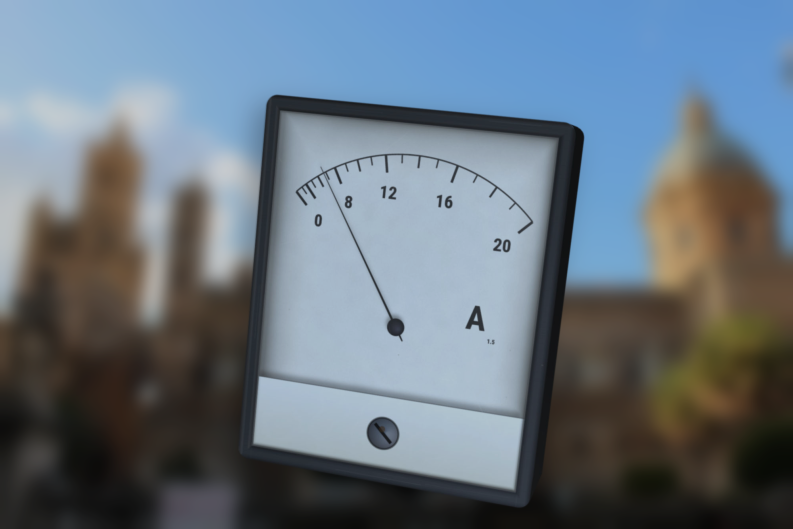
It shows 7,A
